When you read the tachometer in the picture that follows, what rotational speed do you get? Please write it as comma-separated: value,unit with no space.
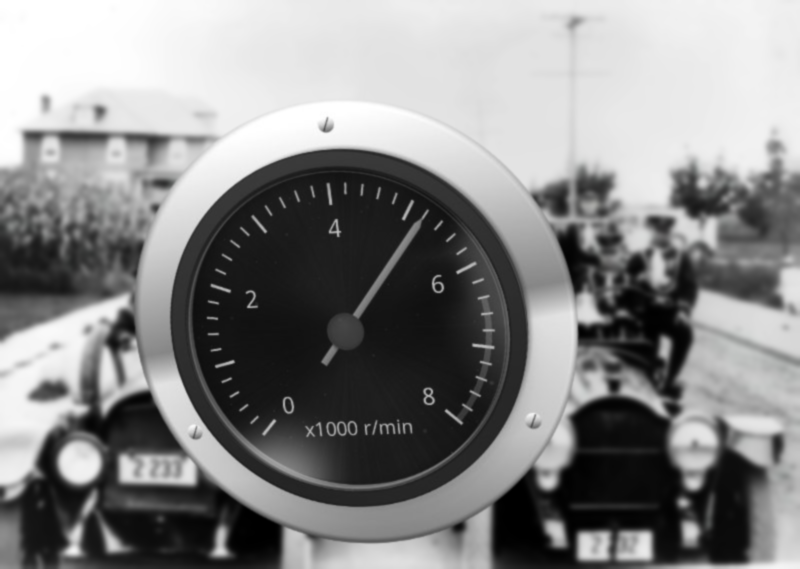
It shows 5200,rpm
